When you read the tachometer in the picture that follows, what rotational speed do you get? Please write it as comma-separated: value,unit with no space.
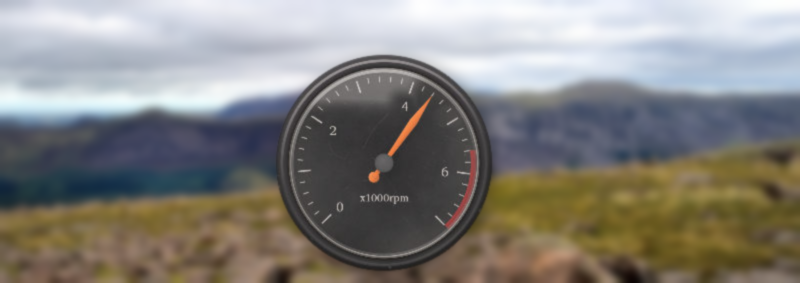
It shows 4400,rpm
